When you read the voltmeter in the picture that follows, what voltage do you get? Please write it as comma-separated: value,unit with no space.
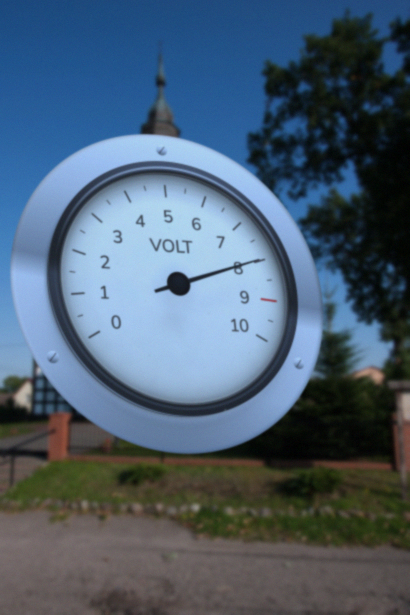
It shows 8,V
